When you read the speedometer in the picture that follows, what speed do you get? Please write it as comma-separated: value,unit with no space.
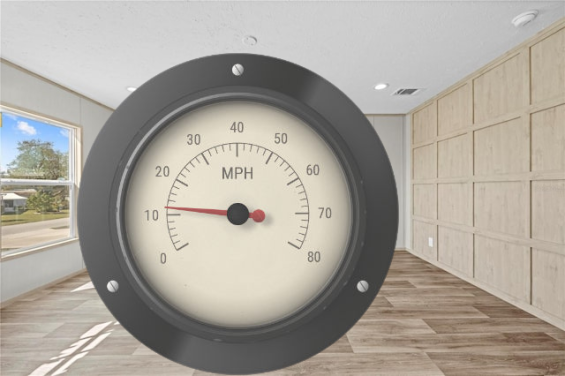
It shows 12,mph
